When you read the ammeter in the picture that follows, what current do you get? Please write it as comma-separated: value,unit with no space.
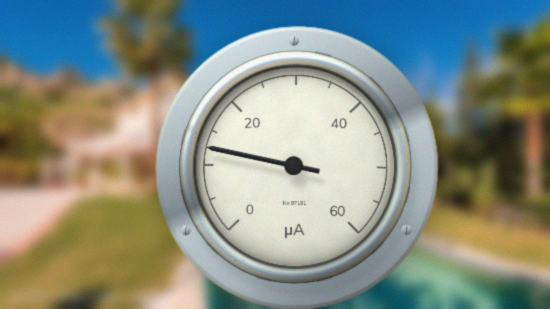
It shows 12.5,µA
